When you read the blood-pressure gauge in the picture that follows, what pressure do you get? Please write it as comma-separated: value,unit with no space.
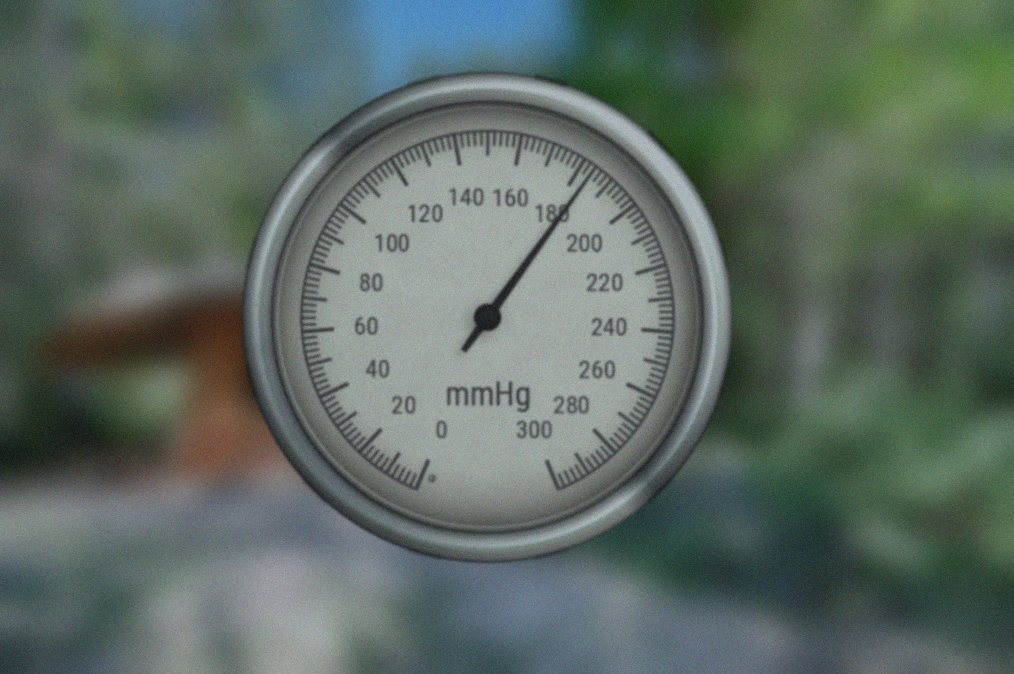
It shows 184,mmHg
